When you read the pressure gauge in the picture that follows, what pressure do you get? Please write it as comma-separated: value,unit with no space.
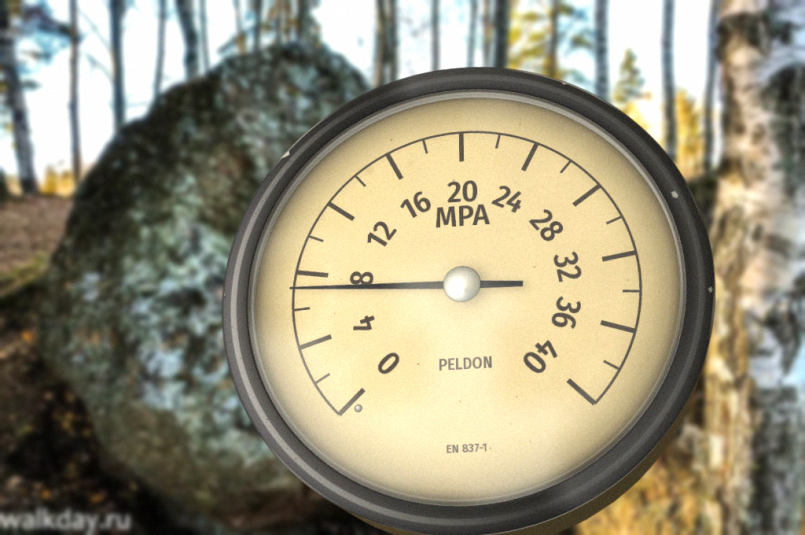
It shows 7,MPa
